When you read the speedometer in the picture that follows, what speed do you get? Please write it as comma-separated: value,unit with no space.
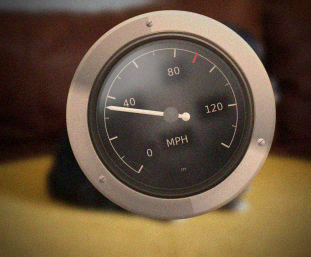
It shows 35,mph
